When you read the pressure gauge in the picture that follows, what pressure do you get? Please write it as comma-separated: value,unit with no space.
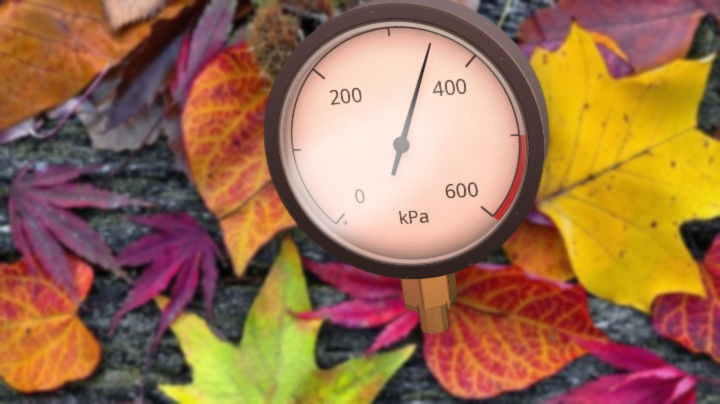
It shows 350,kPa
